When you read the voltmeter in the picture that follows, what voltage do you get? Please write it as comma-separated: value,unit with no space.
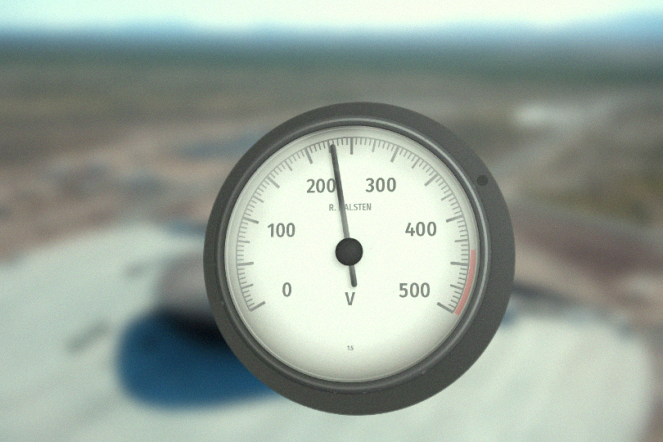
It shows 230,V
